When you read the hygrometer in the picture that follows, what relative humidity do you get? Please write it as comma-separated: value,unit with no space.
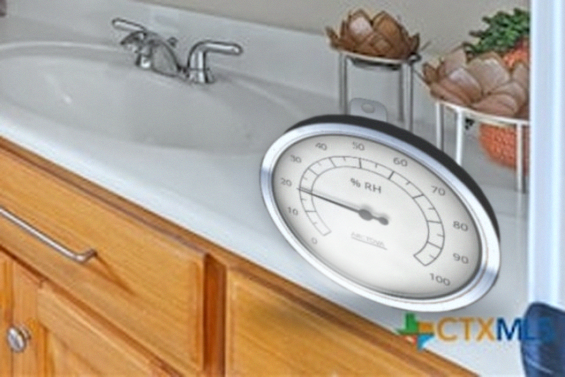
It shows 20,%
